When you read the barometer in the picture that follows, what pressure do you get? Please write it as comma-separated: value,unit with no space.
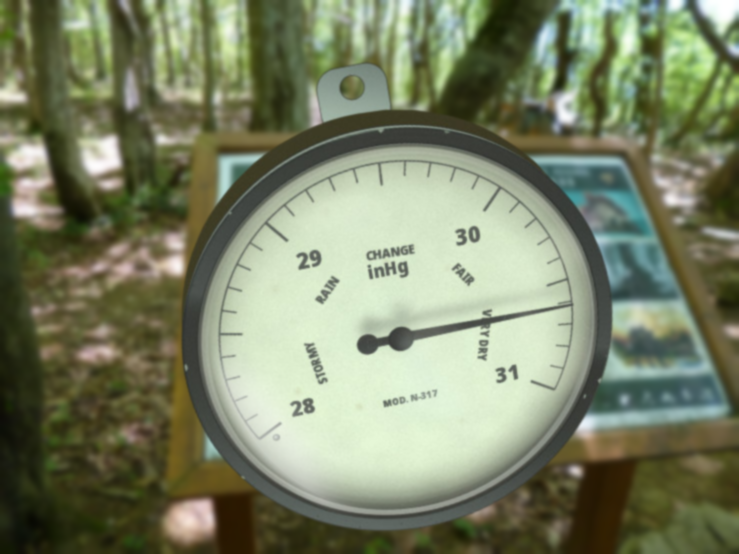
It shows 30.6,inHg
